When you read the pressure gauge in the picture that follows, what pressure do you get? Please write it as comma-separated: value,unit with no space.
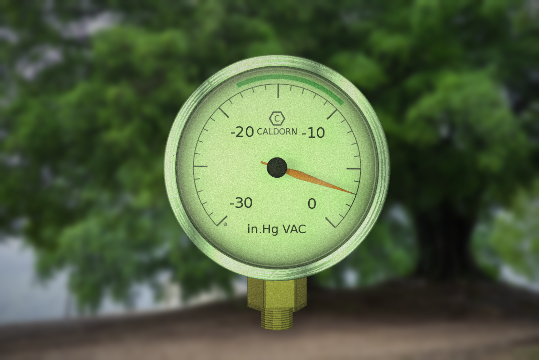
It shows -3,inHg
